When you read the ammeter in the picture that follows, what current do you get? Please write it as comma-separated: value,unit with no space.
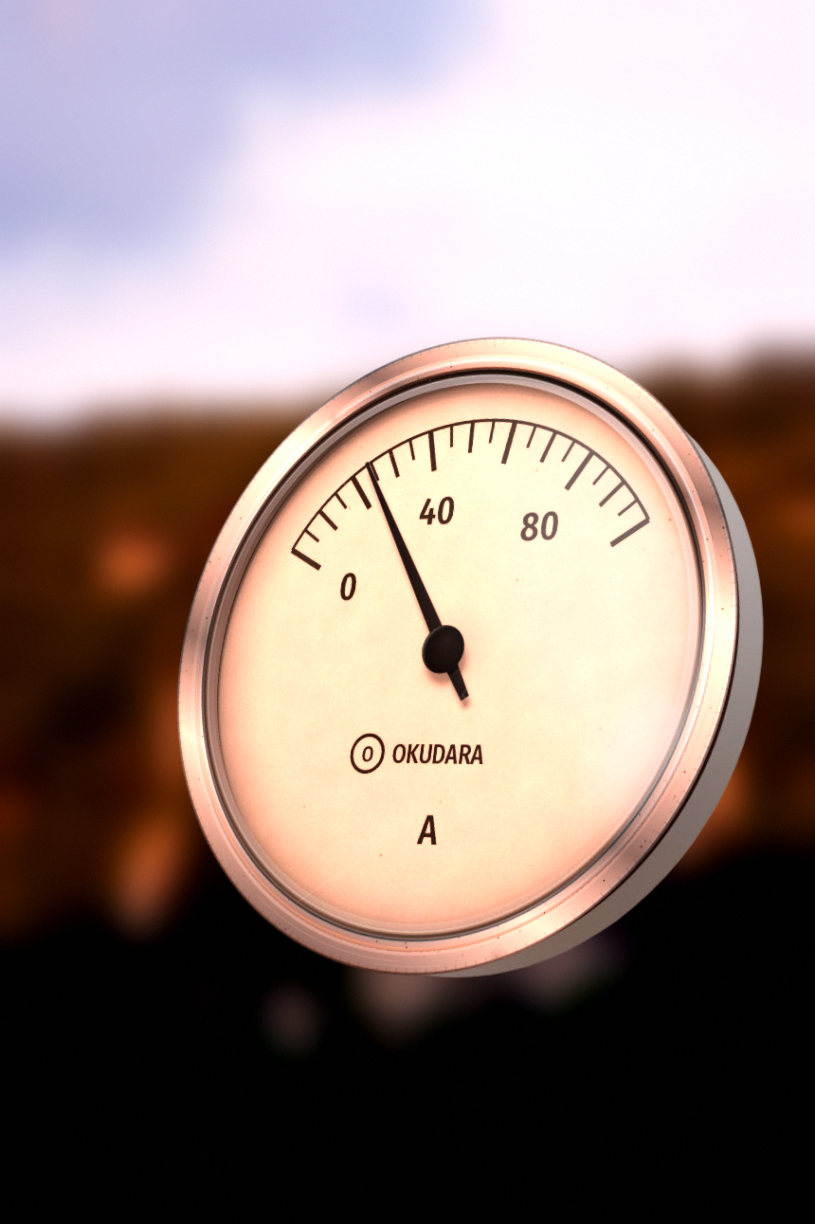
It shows 25,A
